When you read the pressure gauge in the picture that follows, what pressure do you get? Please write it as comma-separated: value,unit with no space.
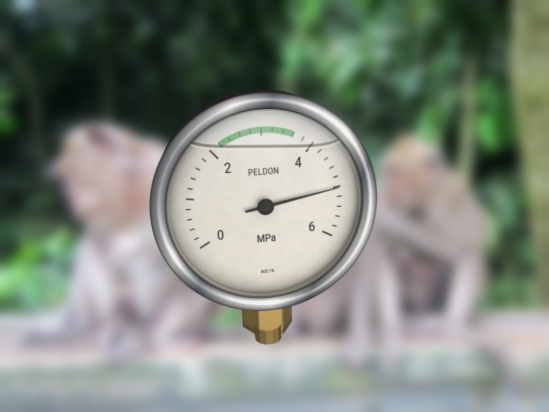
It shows 5,MPa
